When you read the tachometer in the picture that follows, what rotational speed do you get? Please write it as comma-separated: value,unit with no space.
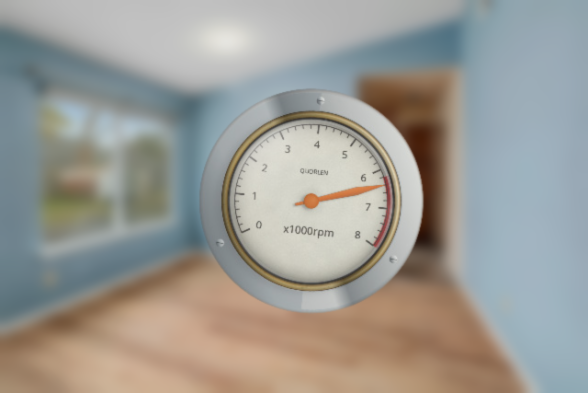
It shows 6400,rpm
